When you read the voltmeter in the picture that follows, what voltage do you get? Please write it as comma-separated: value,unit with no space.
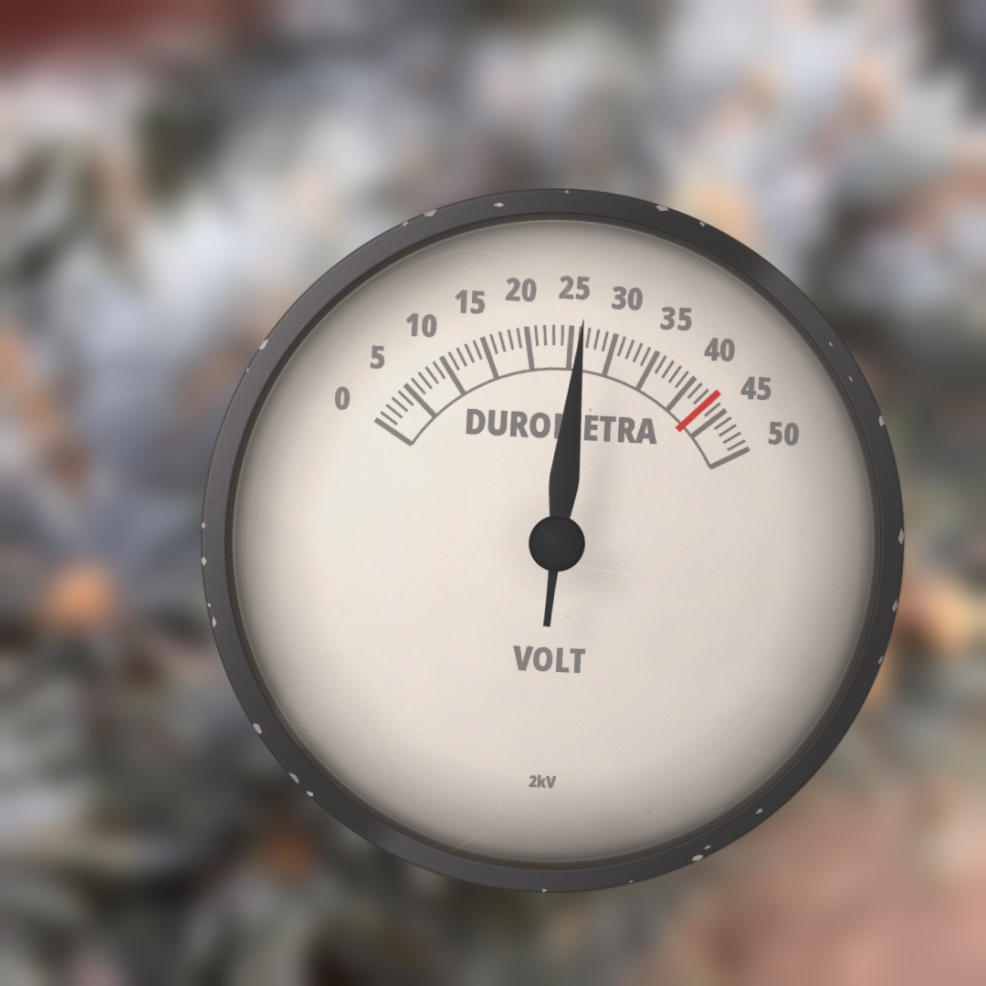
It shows 26,V
